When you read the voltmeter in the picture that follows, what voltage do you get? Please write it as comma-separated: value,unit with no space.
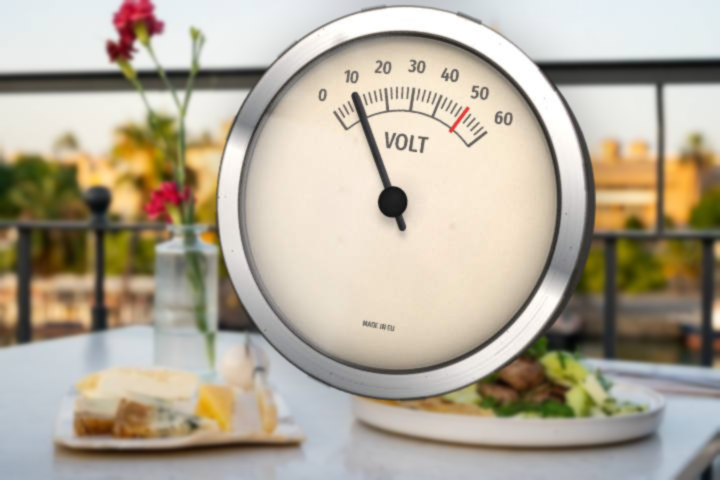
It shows 10,V
